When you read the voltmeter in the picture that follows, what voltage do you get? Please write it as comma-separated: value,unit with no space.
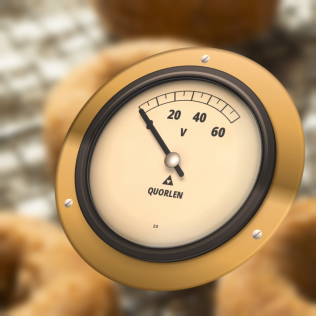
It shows 0,V
